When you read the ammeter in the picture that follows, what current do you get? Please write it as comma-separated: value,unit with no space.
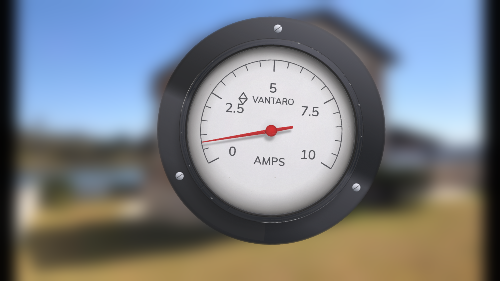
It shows 0.75,A
